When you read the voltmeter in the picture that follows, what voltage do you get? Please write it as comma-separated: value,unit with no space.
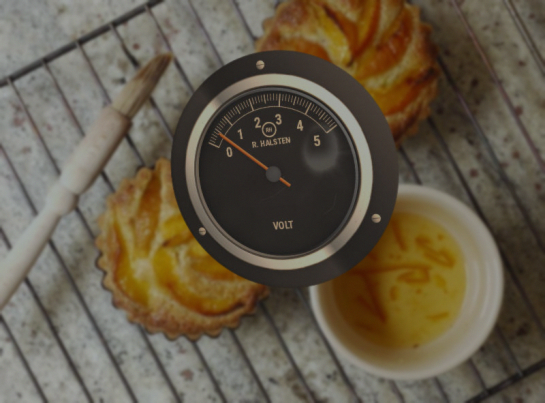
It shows 0.5,V
